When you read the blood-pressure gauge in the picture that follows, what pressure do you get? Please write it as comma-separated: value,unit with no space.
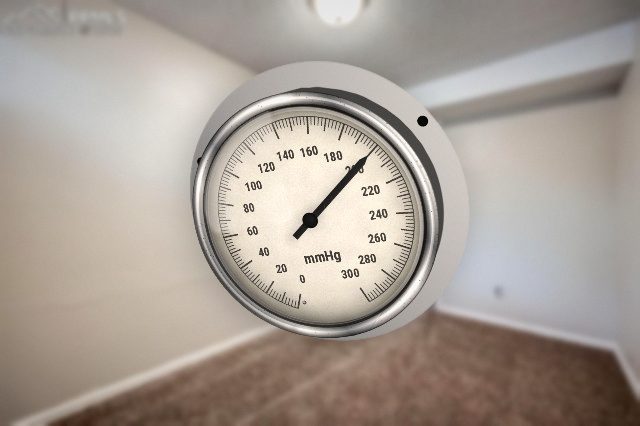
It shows 200,mmHg
